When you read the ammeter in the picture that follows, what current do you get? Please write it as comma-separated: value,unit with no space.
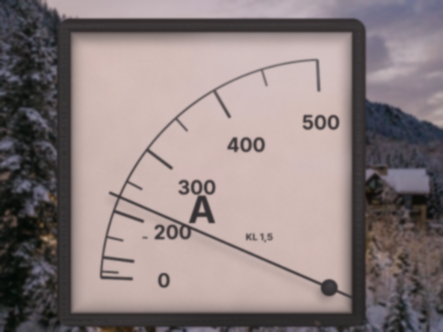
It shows 225,A
